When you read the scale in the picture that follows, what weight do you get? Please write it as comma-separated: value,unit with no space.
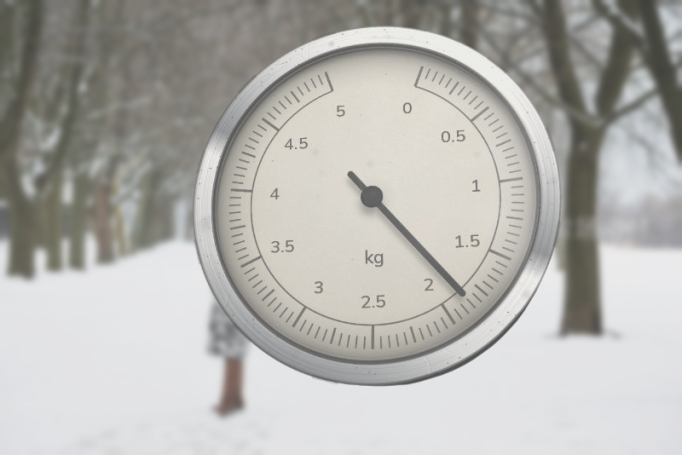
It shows 1.85,kg
